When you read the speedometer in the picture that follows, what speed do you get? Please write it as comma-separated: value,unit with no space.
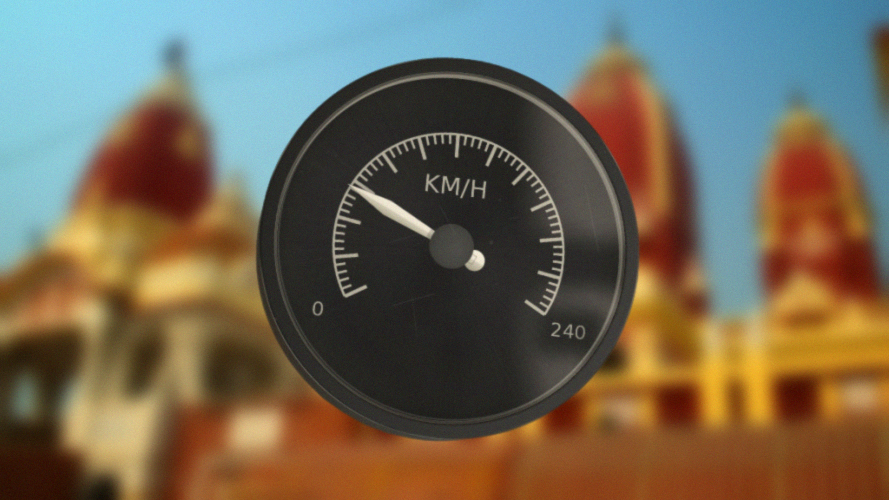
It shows 56,km/h
